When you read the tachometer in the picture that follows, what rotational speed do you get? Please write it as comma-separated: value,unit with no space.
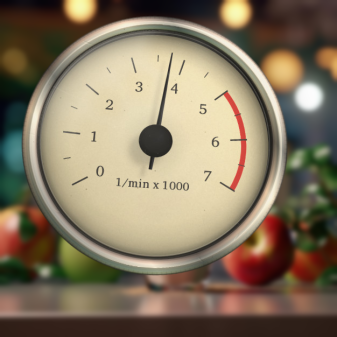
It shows 3750,rpm
